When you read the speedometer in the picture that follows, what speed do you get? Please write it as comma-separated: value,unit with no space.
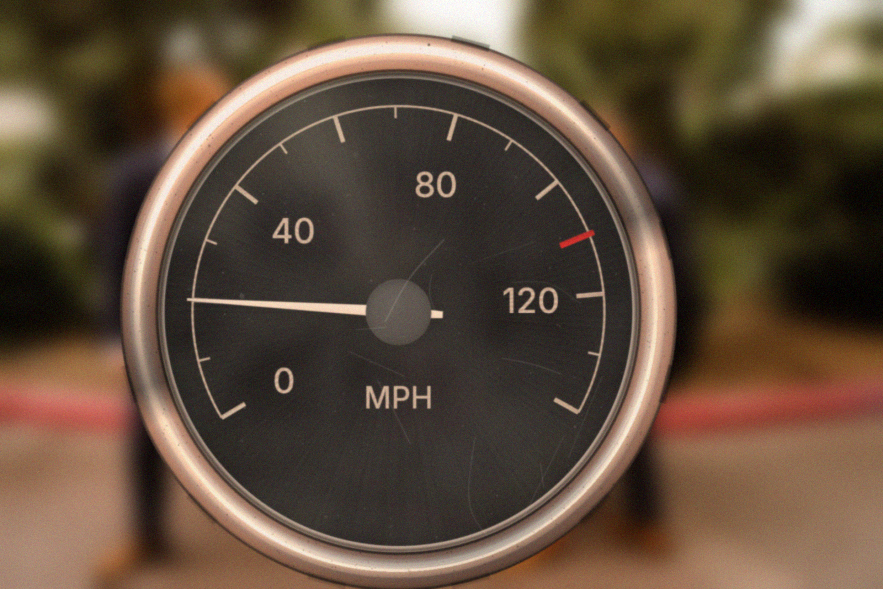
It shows 20,mph
